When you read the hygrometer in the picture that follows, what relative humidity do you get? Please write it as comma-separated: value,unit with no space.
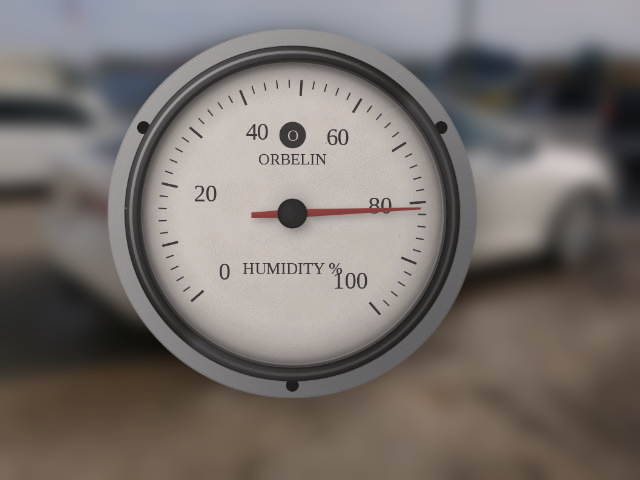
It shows 81,%
